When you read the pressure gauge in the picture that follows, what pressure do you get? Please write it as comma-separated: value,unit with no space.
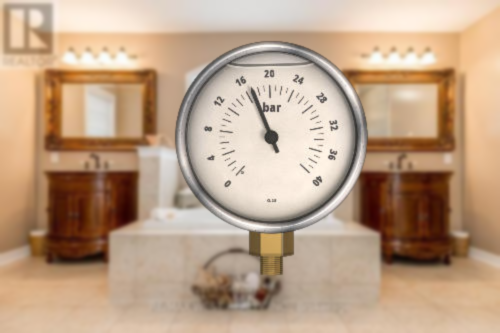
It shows 17,bar
